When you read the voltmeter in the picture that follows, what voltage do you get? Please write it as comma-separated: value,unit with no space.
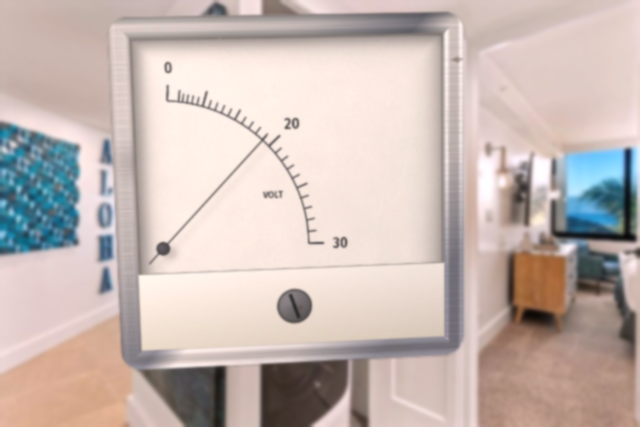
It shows 19,V
